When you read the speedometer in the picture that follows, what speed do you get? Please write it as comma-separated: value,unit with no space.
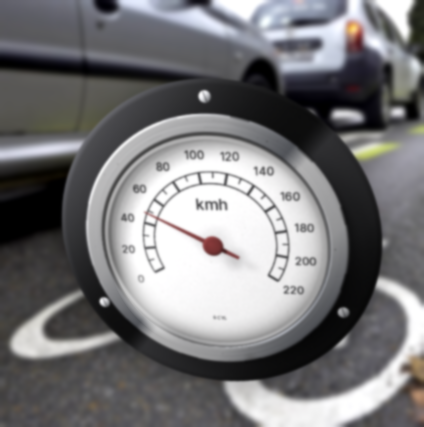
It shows 50,km/h
